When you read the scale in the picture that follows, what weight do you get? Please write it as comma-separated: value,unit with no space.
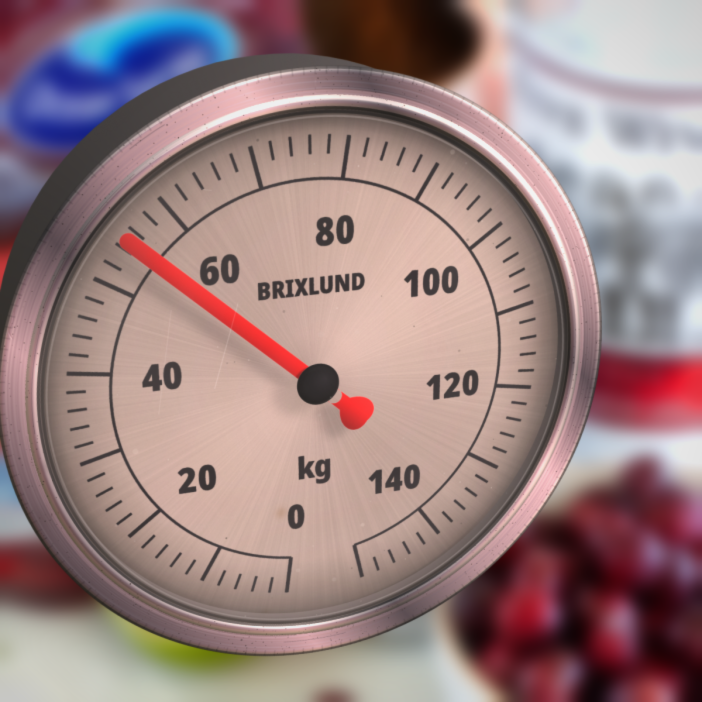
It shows 55,kg
